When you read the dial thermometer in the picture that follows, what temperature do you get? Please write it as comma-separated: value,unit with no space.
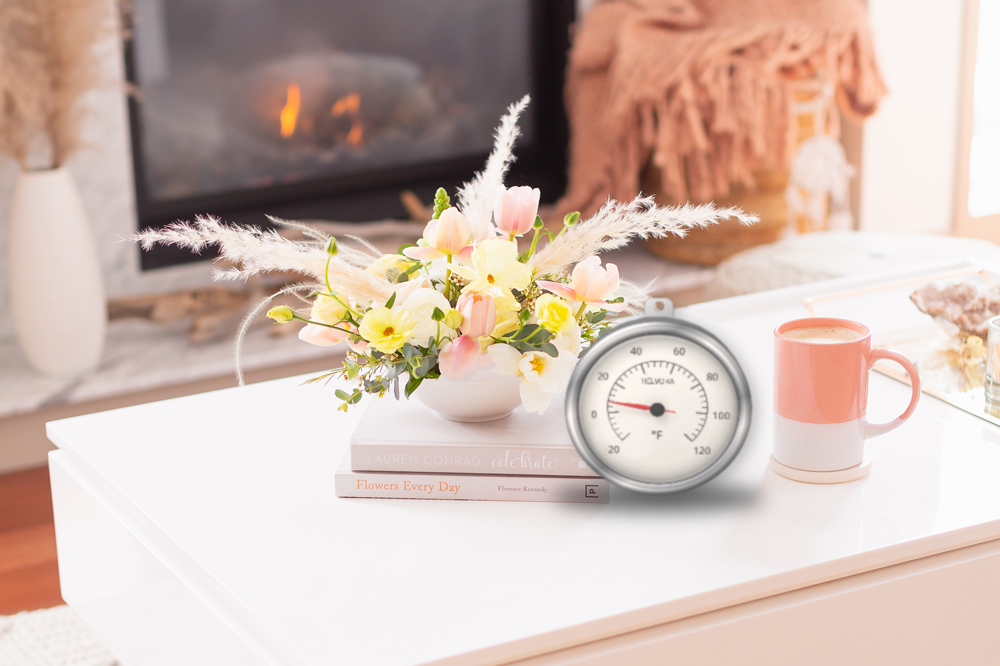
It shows 8,°F
